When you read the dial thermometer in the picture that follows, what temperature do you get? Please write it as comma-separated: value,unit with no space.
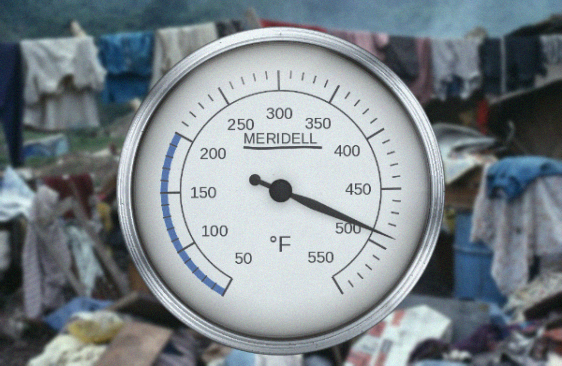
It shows 490,°F
